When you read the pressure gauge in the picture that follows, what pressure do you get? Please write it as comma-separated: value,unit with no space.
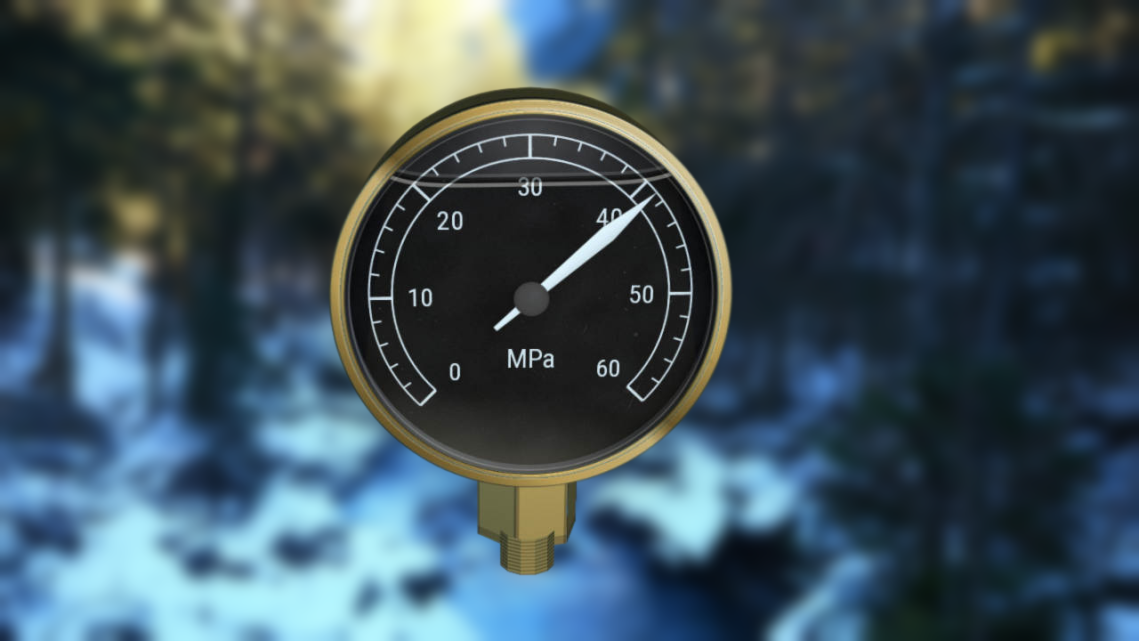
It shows 41,MPa
